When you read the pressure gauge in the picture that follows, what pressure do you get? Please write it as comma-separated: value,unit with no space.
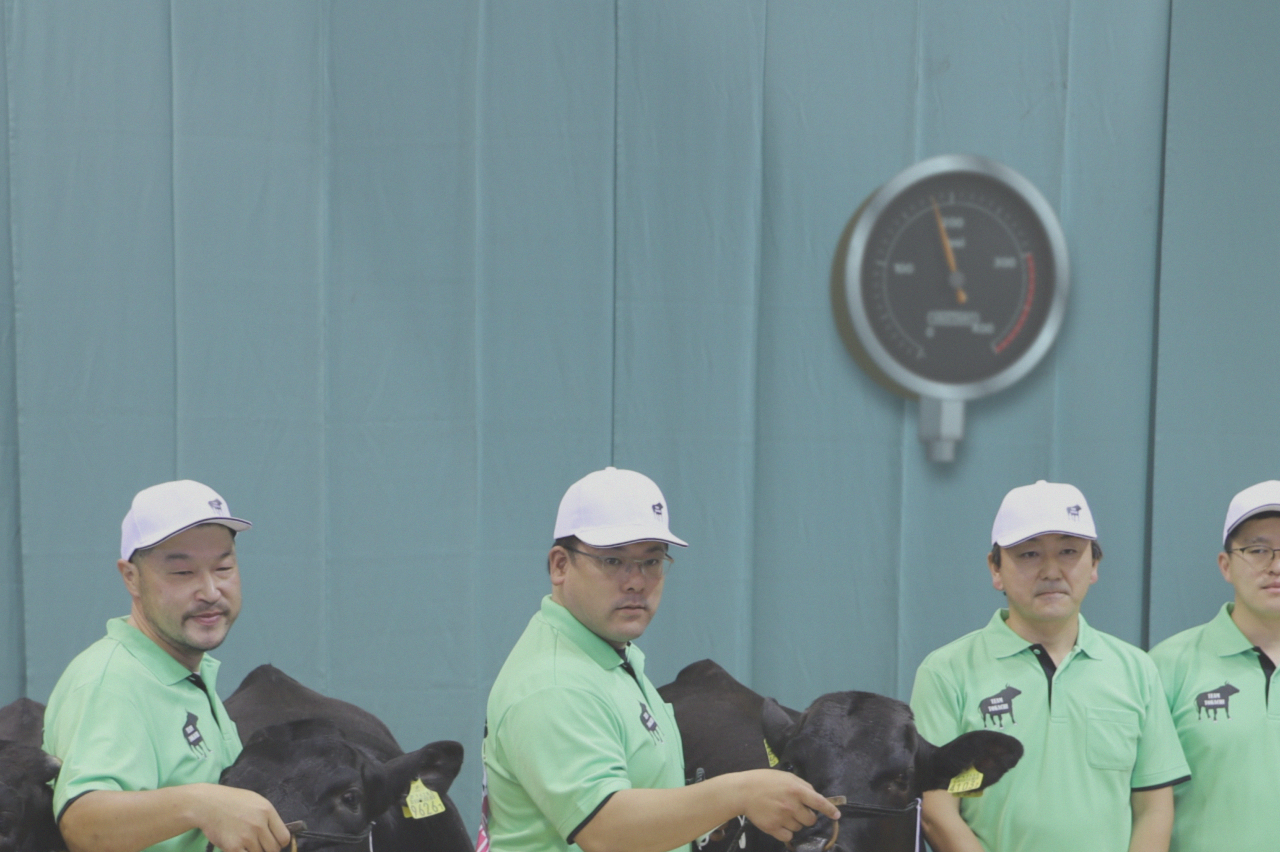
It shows 180,psi
